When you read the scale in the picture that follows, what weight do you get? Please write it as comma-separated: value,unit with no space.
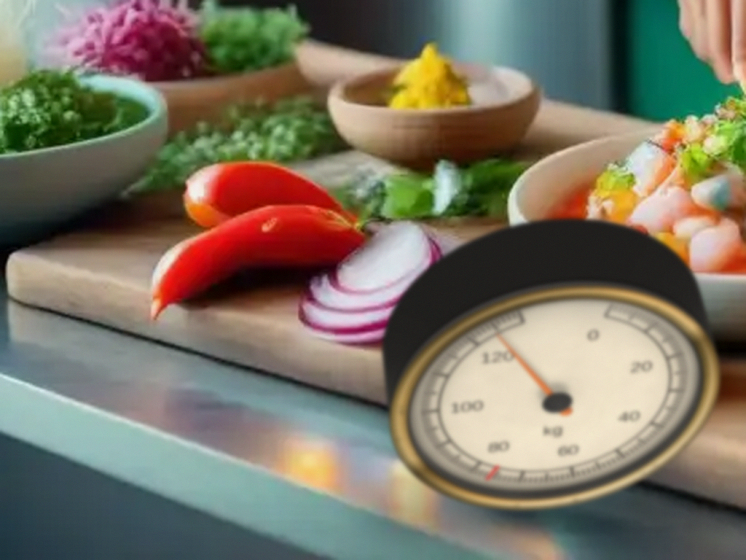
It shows 125,kg
